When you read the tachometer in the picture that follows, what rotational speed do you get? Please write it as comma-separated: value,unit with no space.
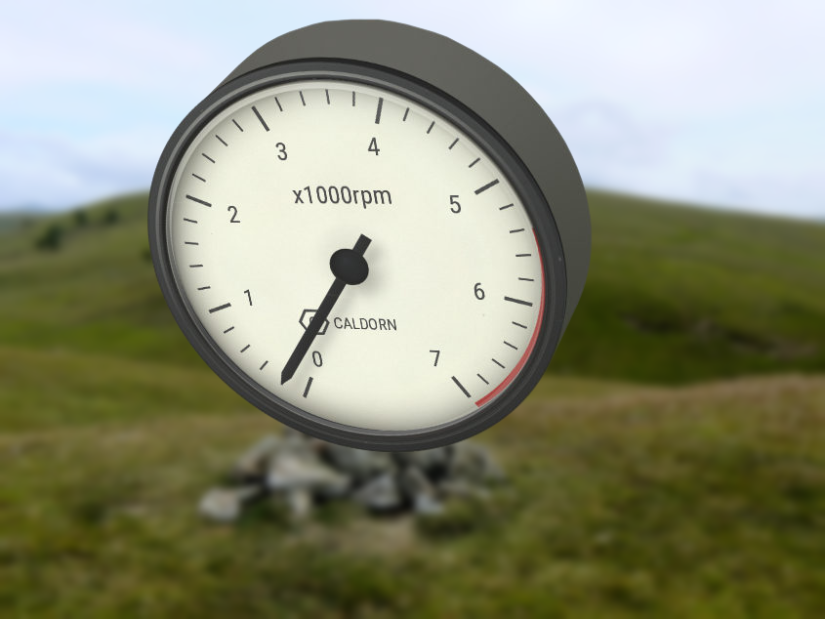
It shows 200,rpm
